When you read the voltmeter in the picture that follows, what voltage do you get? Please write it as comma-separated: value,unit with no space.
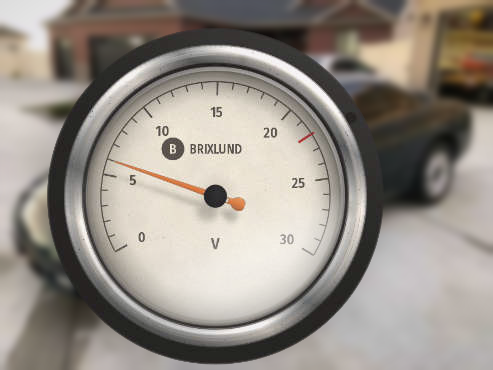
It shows 6,V
